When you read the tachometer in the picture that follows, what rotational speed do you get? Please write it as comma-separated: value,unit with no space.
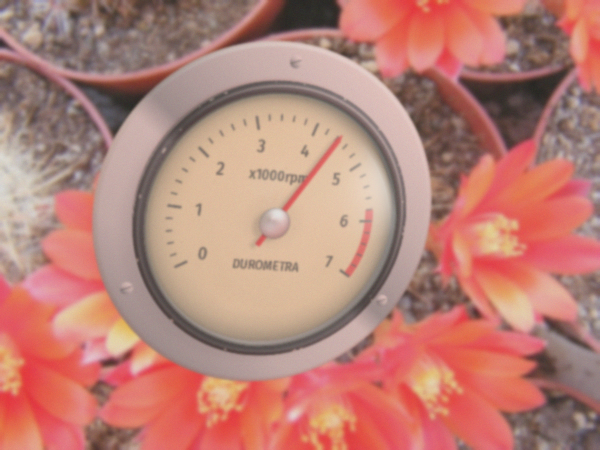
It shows 4400,rpm
